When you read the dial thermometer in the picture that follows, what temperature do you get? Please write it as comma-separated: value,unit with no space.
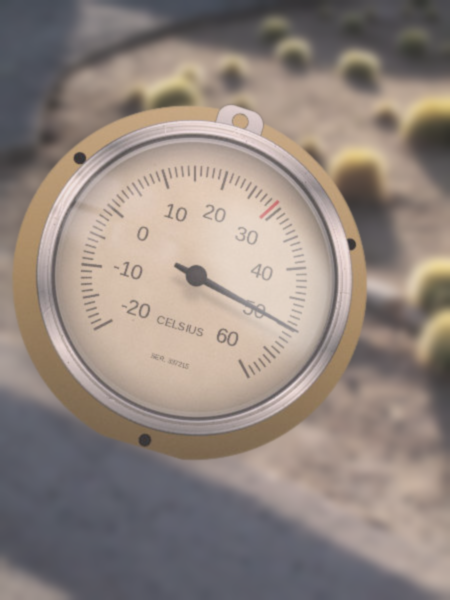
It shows 50,°C
